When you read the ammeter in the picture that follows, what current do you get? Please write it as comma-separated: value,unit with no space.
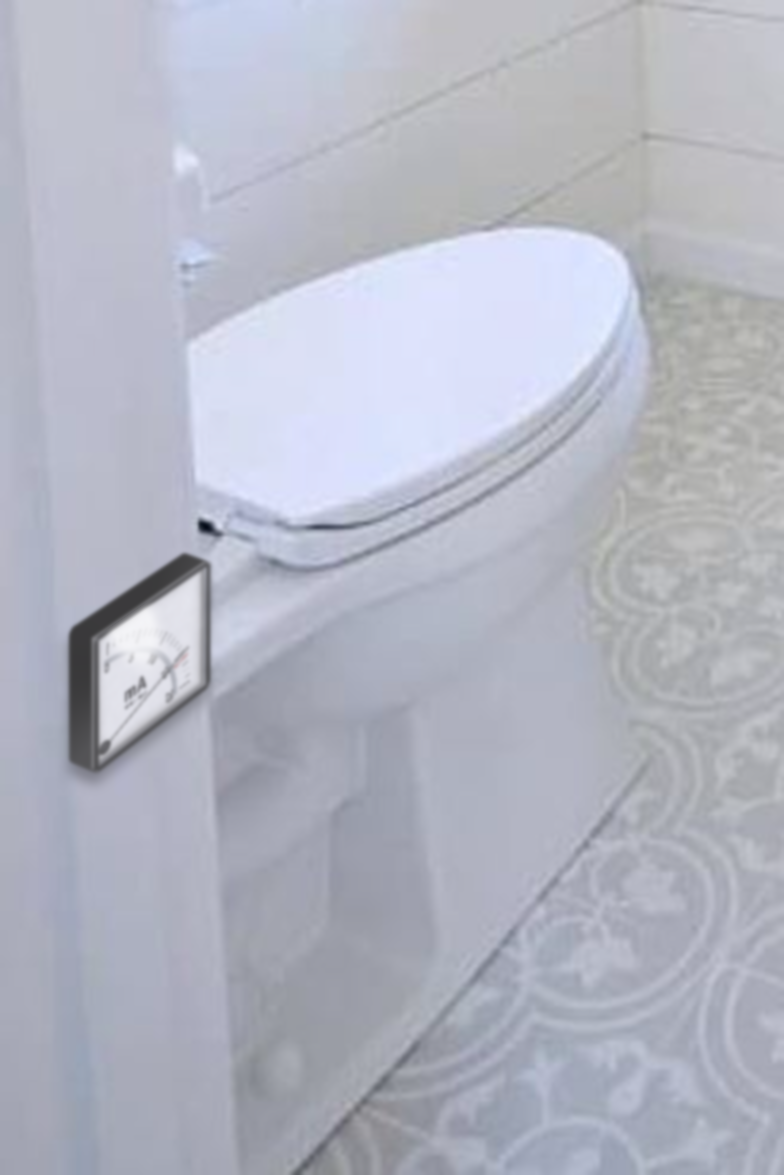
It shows 15,mA
